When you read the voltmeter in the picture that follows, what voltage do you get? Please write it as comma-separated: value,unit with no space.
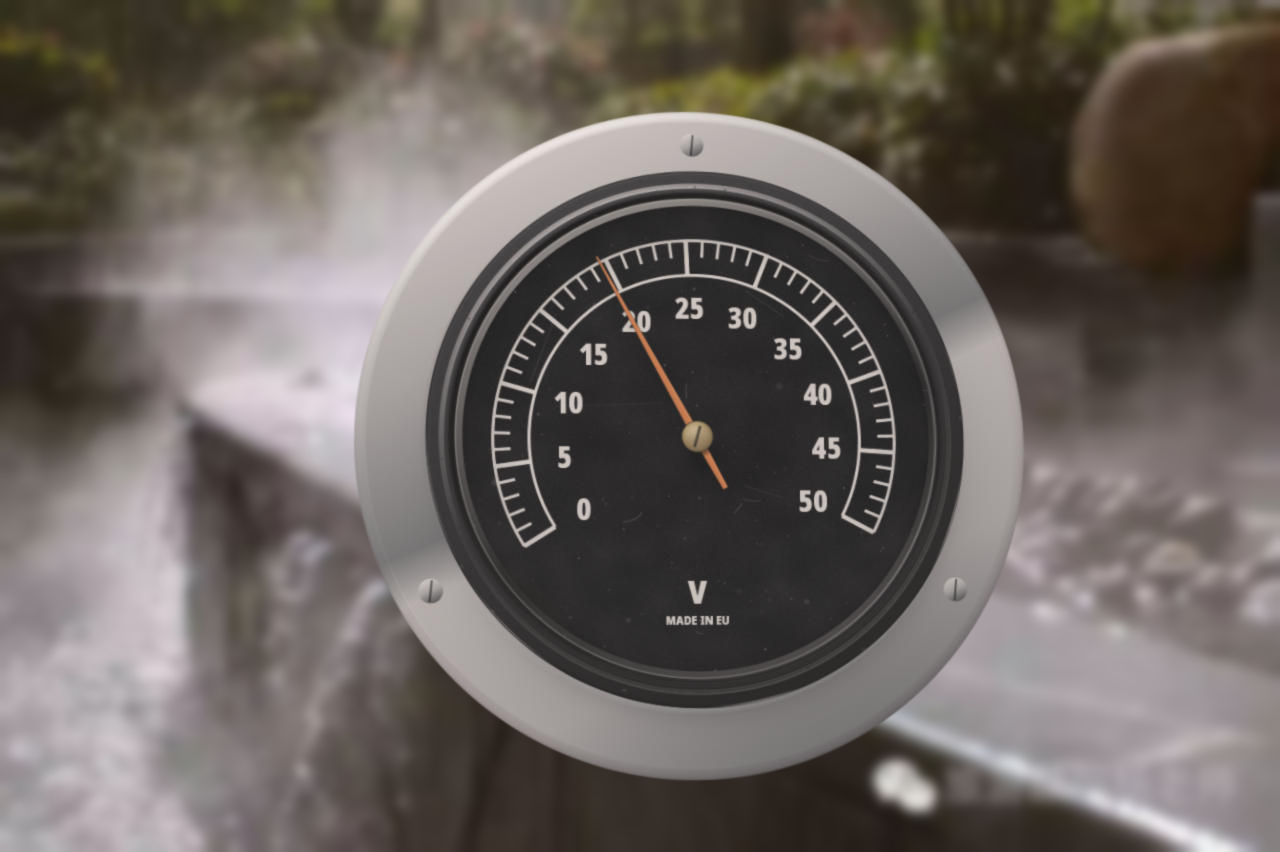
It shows 19.5,V
